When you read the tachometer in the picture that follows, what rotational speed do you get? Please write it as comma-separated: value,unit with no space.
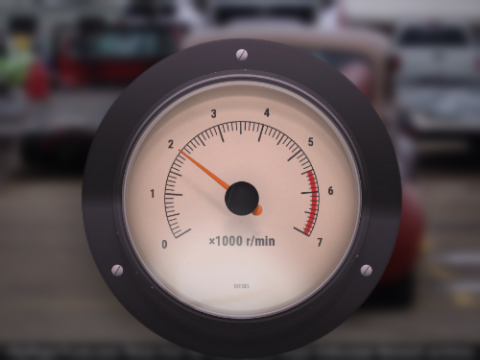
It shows 2000,rpm
